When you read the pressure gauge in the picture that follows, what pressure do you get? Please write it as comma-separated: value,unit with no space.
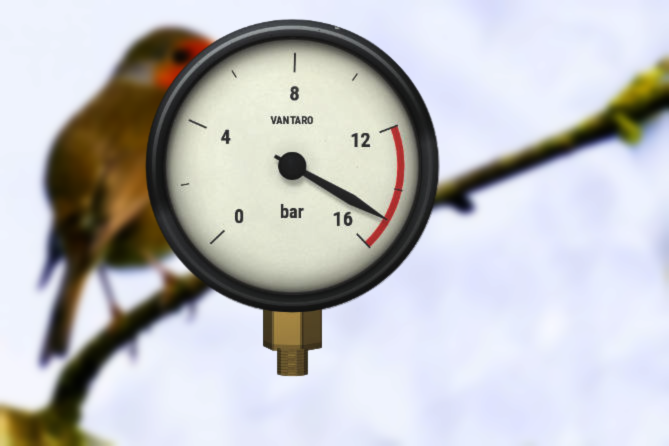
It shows 15,bar
